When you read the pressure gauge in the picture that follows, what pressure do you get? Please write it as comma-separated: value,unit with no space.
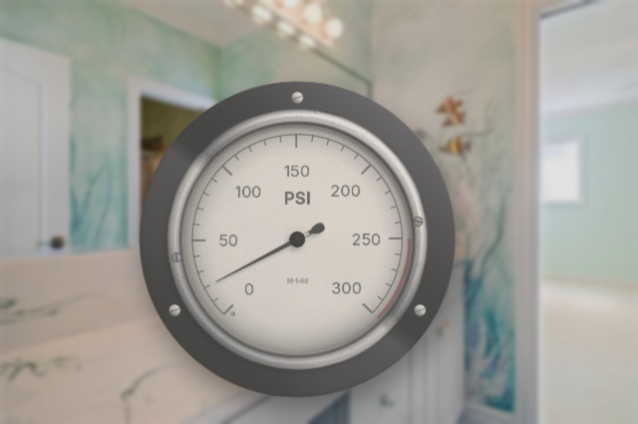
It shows 20,psi
